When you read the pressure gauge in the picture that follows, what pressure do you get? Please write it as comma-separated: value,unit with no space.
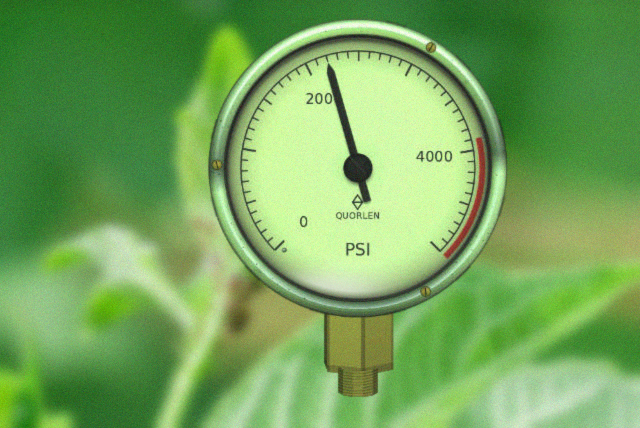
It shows 2200,psi
